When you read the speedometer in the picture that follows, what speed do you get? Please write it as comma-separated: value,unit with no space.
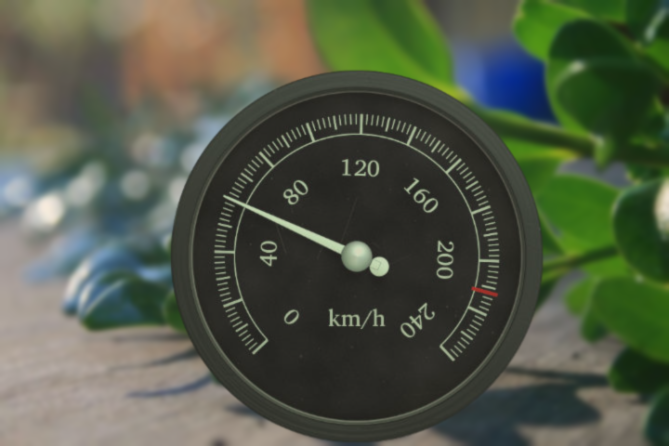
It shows 60,km/h
